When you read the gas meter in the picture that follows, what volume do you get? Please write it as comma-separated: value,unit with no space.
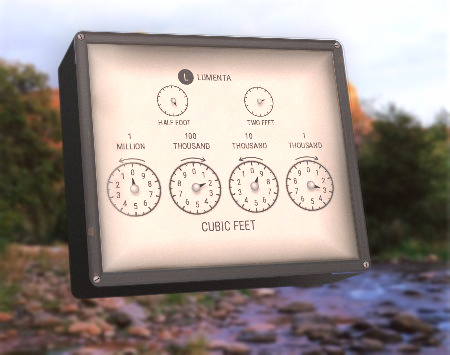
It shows 19300,ft³
